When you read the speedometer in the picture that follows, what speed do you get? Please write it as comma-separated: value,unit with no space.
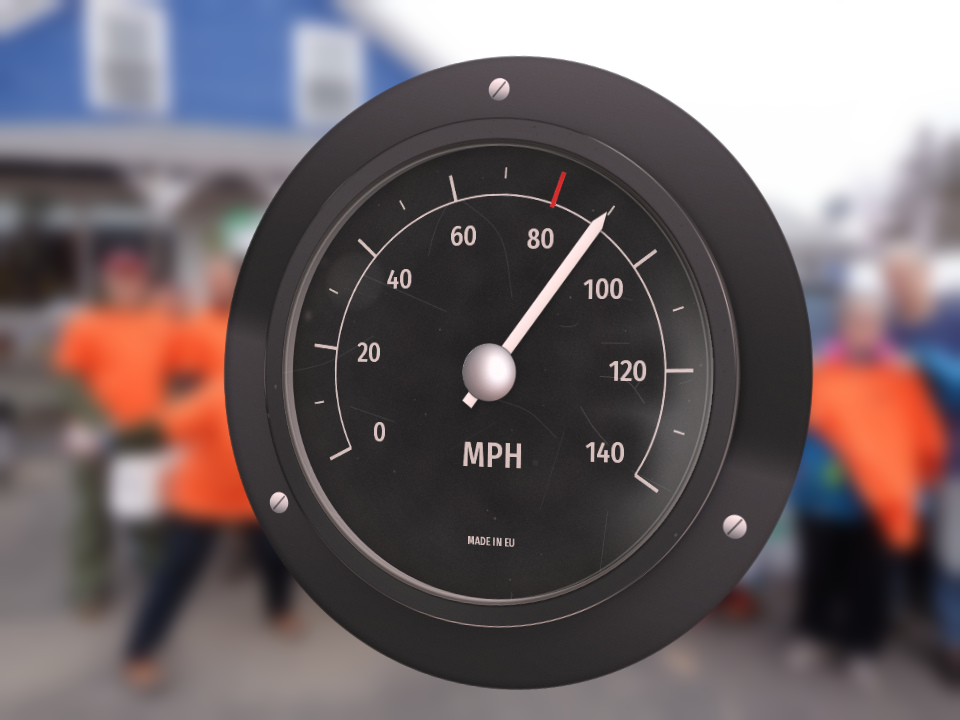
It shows 90,mph
